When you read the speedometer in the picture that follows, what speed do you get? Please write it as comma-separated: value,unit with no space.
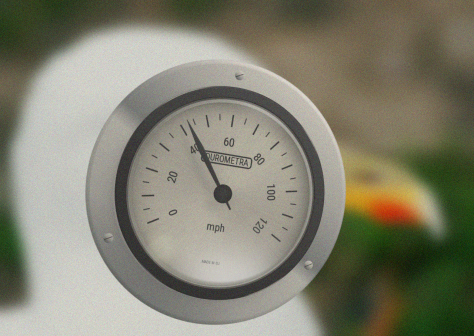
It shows 42.5,mph
